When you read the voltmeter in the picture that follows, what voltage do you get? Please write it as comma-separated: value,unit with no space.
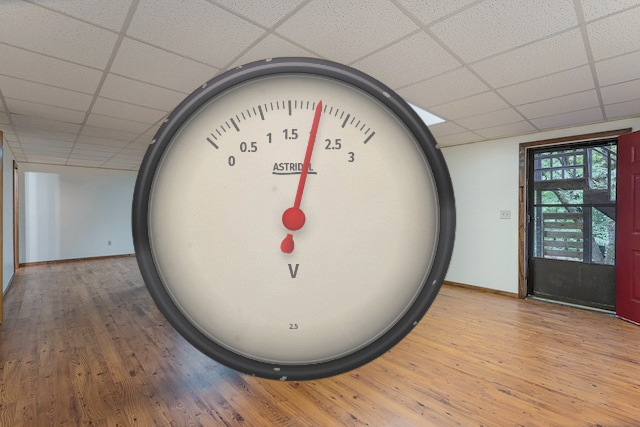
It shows 2,V
